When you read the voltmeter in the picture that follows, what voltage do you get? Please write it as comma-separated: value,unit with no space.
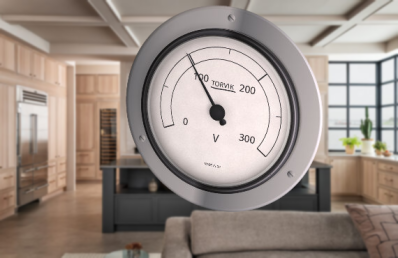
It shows 100,V
